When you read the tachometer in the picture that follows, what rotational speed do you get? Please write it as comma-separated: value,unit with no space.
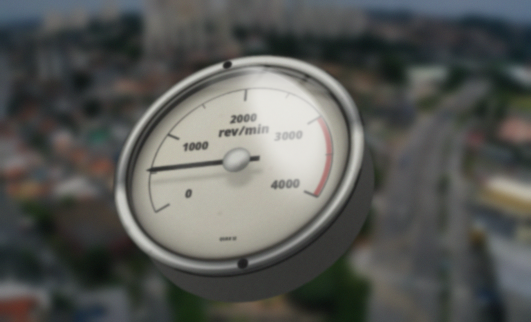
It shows 500,rpm
